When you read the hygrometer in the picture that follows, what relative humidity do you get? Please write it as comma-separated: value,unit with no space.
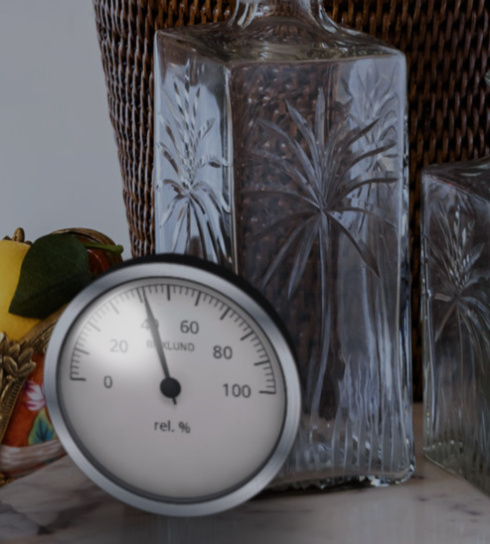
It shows 42,%
